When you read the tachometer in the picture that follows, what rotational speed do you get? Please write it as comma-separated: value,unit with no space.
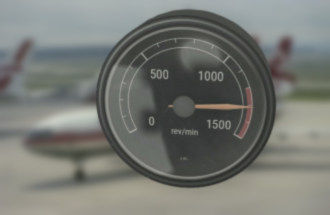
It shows 1300,rpm
